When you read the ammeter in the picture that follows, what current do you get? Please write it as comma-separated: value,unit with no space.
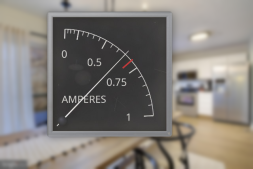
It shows 0.65,A
